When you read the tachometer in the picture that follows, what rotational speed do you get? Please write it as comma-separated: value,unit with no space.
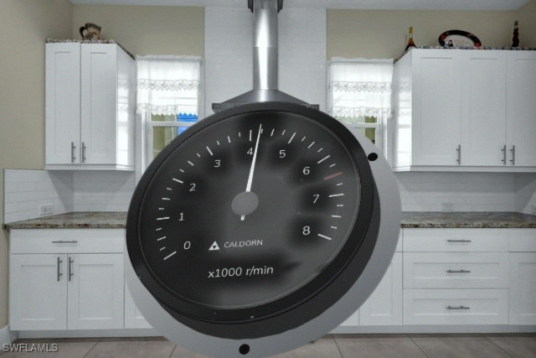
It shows 4250,rpm
